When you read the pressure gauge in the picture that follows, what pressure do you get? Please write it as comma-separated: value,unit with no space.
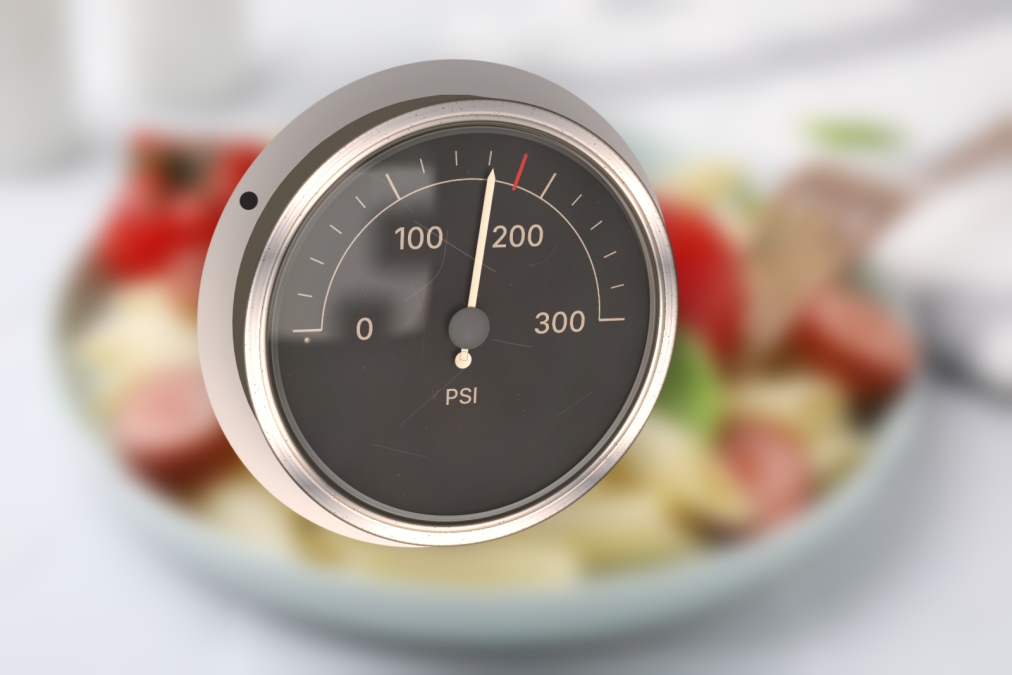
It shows 160,psi
